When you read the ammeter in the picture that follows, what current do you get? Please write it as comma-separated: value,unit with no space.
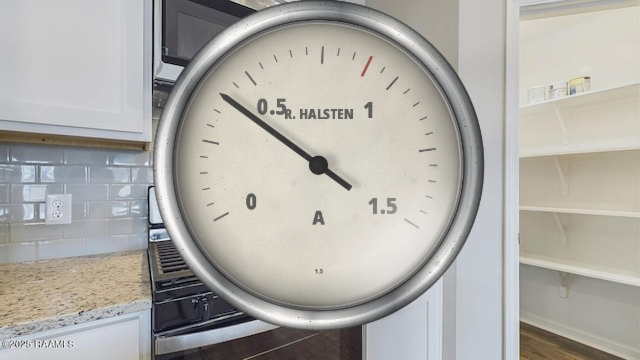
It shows 0.4,A
